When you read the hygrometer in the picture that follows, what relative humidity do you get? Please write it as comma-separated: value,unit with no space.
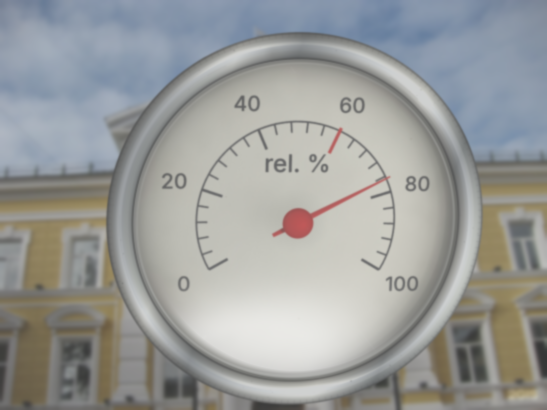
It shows 76,%
